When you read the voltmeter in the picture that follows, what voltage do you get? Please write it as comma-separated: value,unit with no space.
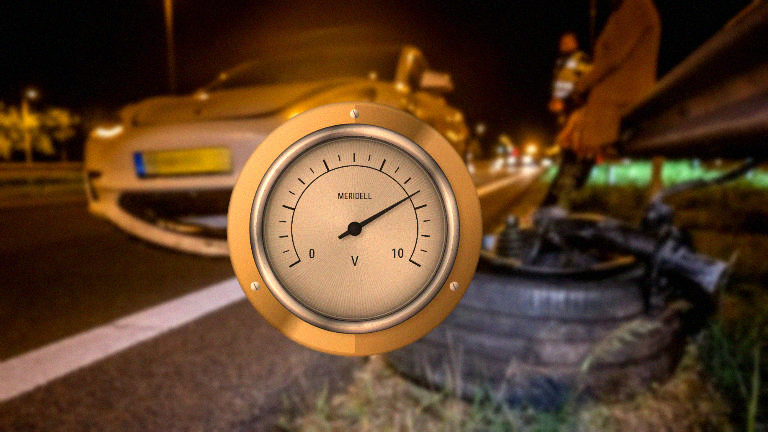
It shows 7.5,V
